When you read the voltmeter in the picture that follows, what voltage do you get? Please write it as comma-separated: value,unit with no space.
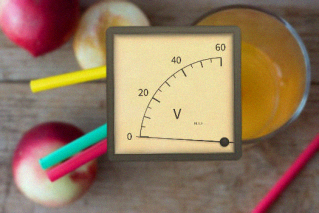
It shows 0,V
